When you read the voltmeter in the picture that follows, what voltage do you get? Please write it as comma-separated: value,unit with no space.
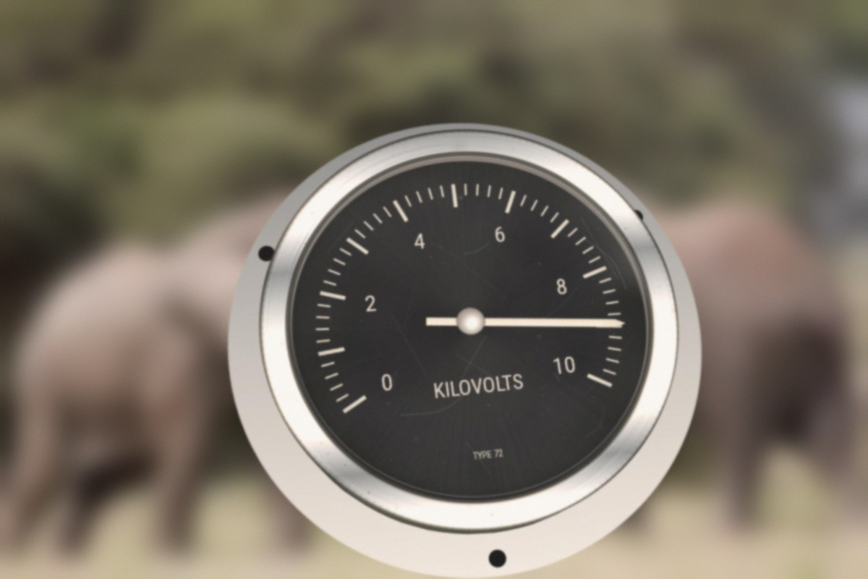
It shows 9,kV
